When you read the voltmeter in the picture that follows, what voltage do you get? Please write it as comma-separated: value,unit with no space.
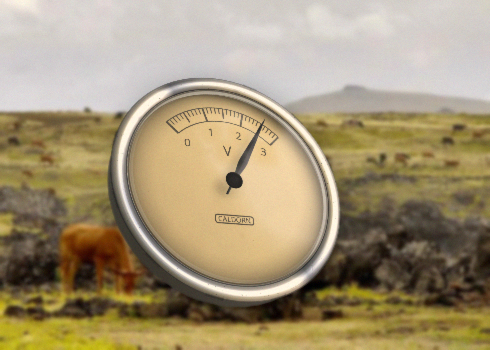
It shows 2.5,V
